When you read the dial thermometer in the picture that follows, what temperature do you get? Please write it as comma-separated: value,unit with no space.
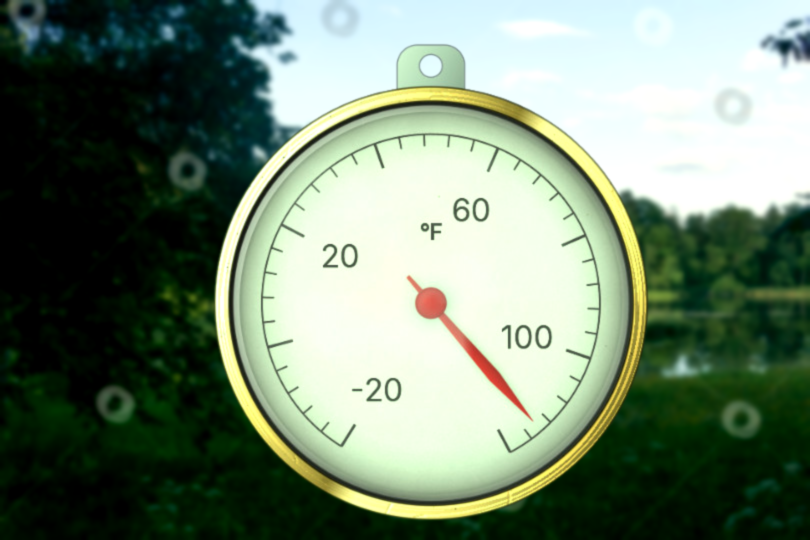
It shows 114,°F
